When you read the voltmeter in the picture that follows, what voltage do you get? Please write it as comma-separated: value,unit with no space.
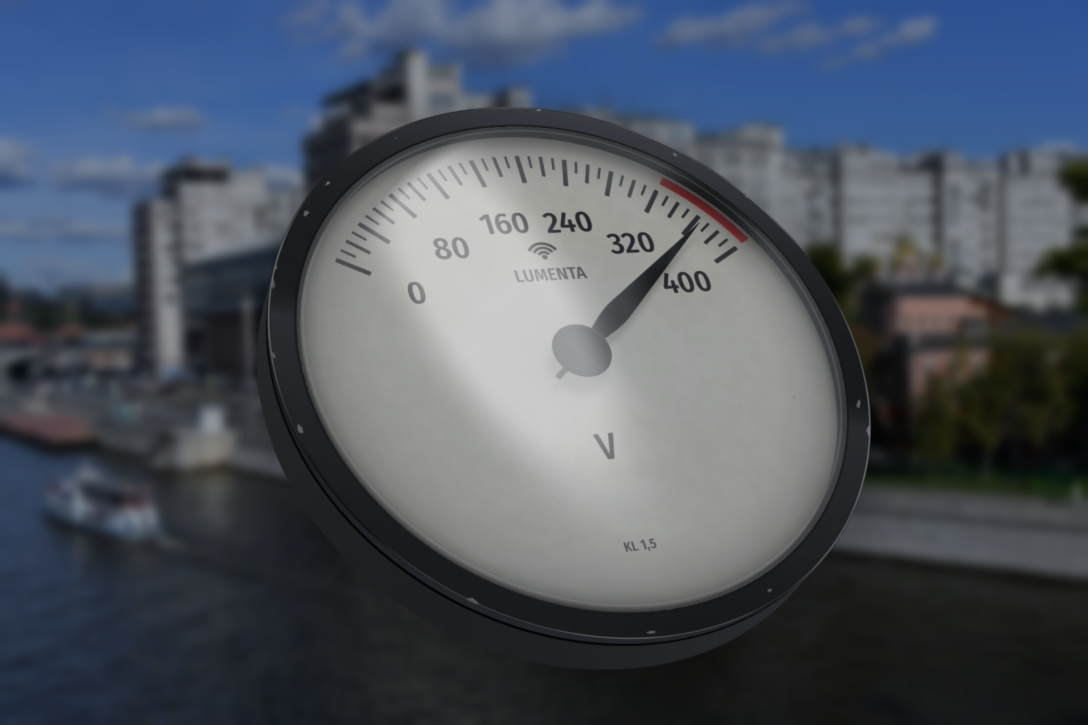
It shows 365,V
